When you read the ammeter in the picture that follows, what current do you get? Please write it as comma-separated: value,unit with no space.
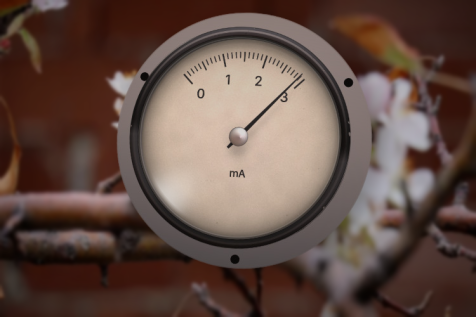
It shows 2.9,mA
